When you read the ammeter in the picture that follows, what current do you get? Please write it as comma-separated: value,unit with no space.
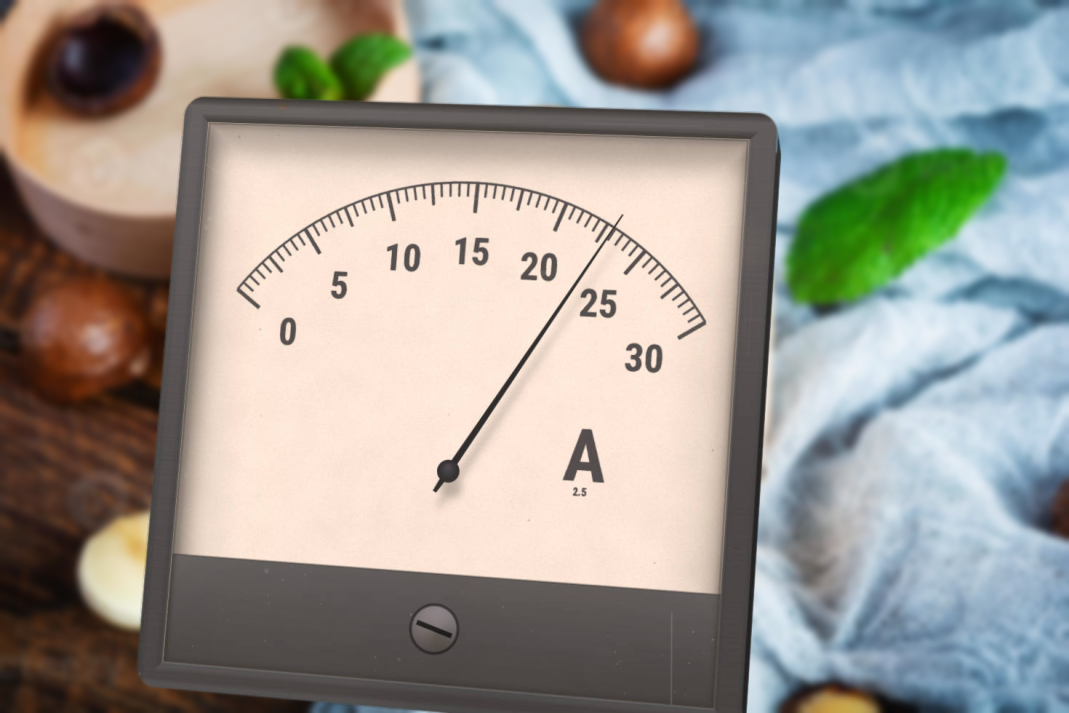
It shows 23,A
